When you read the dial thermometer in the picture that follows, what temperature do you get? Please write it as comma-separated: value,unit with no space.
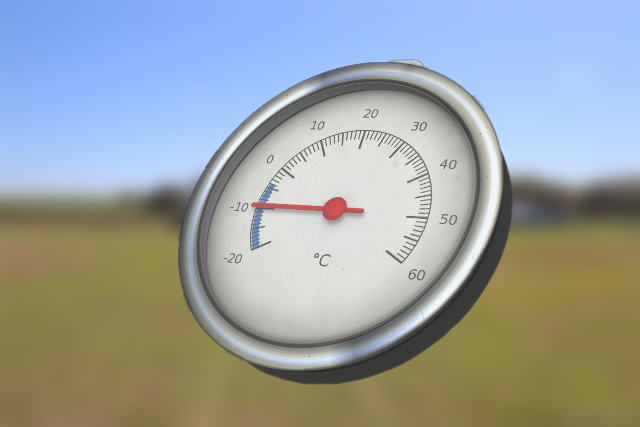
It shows -10,°C
